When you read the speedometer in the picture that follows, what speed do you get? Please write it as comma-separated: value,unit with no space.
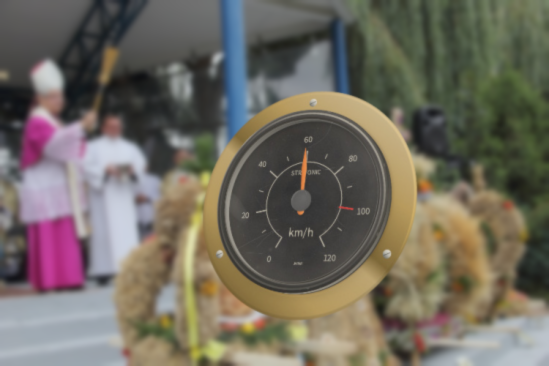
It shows 60,km/h
